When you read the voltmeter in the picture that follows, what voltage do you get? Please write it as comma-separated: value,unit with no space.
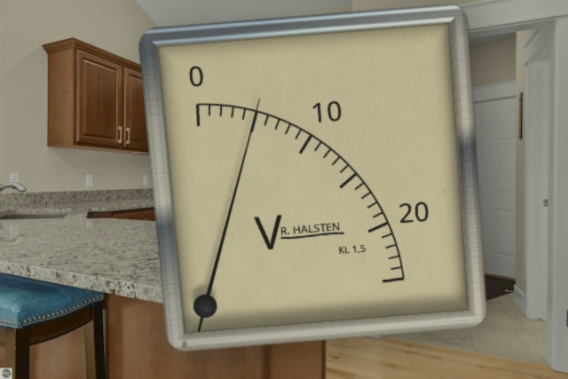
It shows 5,V
